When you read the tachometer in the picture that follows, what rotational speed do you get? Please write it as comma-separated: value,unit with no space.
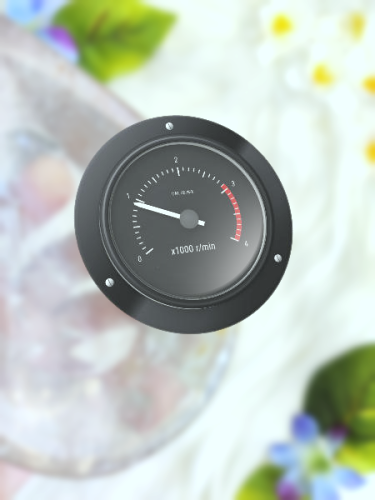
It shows 900,rpm
